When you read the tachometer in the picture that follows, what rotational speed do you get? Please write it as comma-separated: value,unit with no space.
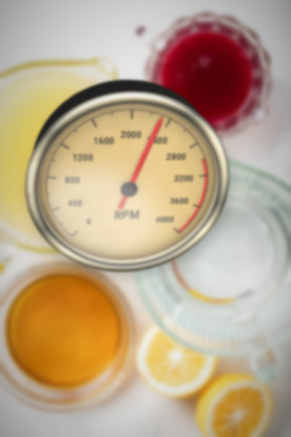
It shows 2300,rpm
